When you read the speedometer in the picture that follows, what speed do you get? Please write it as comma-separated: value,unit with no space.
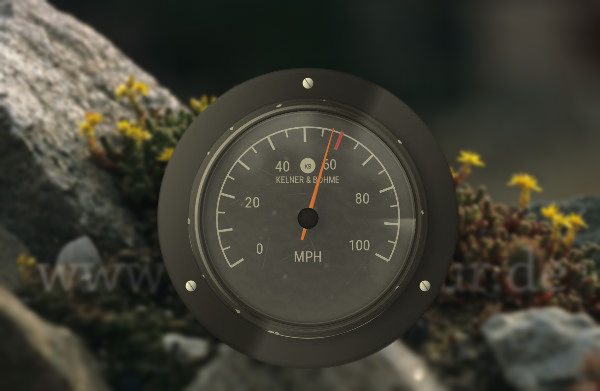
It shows 57.5,mph
